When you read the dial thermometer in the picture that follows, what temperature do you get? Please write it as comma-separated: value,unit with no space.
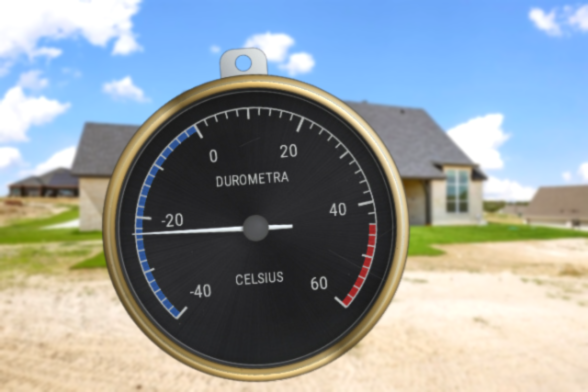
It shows -23,°C
